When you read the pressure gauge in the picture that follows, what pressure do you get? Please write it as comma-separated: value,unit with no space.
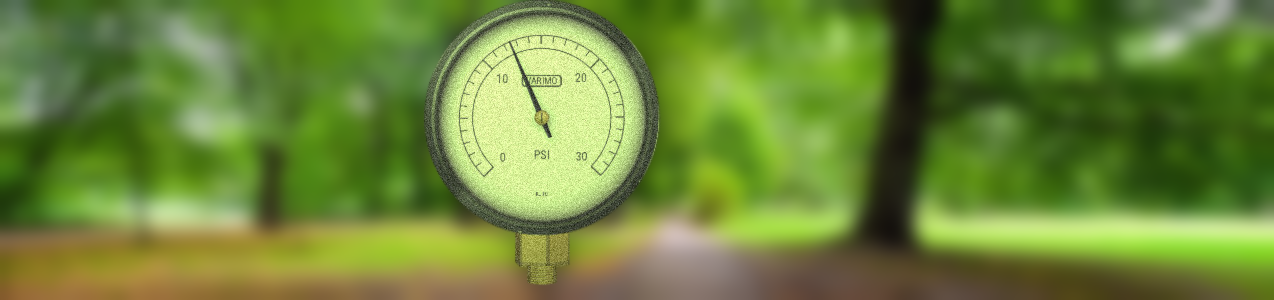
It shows 12.5,psi
